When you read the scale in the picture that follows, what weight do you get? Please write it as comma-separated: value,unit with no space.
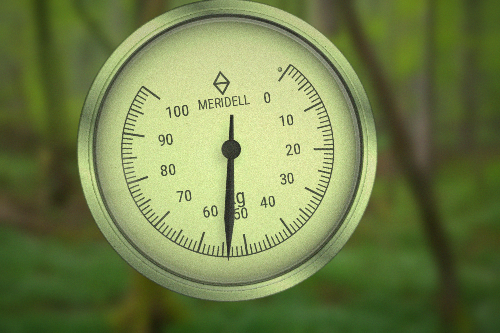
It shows 54,kg
